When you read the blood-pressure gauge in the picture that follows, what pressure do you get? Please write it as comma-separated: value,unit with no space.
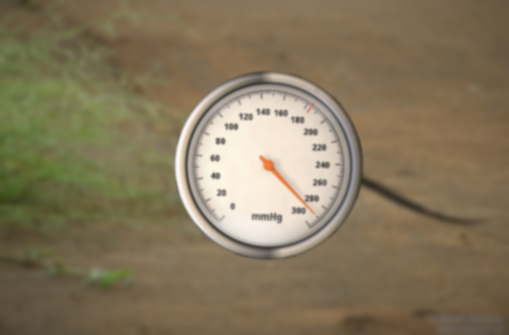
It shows 290,mmHg
